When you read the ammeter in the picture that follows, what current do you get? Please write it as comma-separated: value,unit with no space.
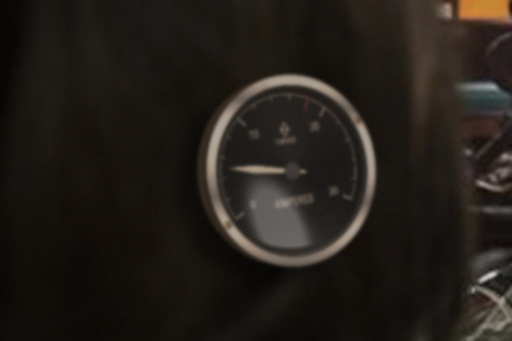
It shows 5,A
